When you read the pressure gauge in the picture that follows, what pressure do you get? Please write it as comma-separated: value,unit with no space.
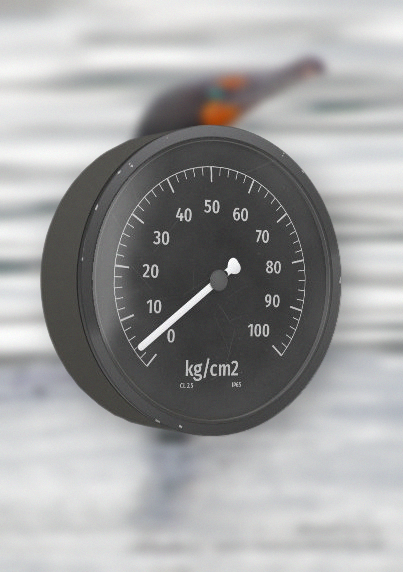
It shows 4,kg/cm²
